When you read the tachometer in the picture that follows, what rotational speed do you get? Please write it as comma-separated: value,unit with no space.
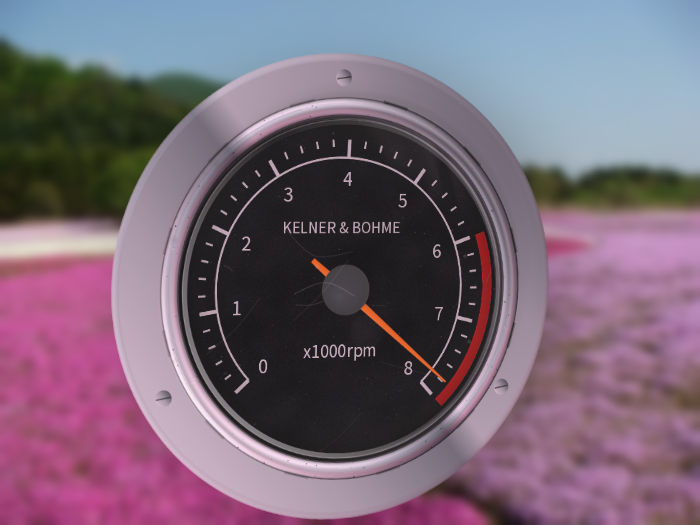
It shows 7800,rpm
